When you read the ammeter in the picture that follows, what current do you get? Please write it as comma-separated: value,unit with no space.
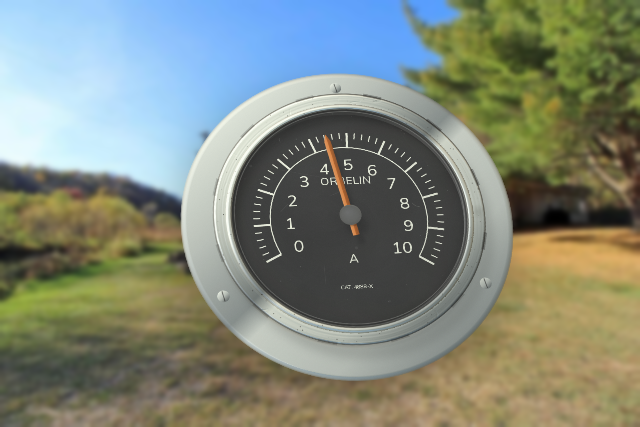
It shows 4.4,A
